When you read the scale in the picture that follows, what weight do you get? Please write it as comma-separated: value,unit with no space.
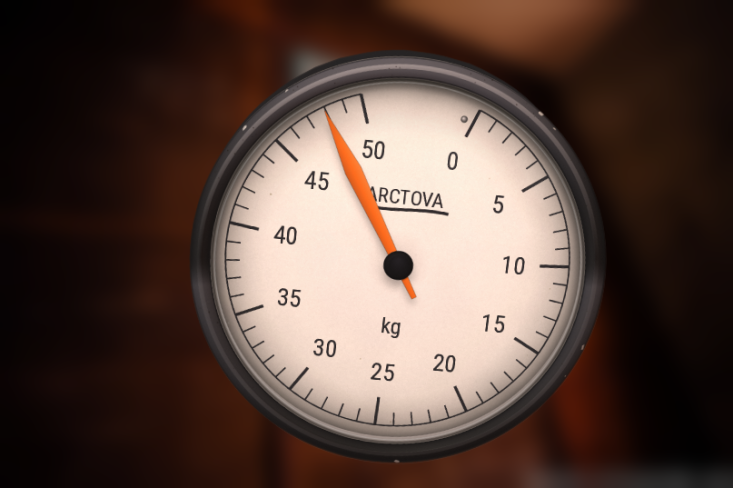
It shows 48,kg
